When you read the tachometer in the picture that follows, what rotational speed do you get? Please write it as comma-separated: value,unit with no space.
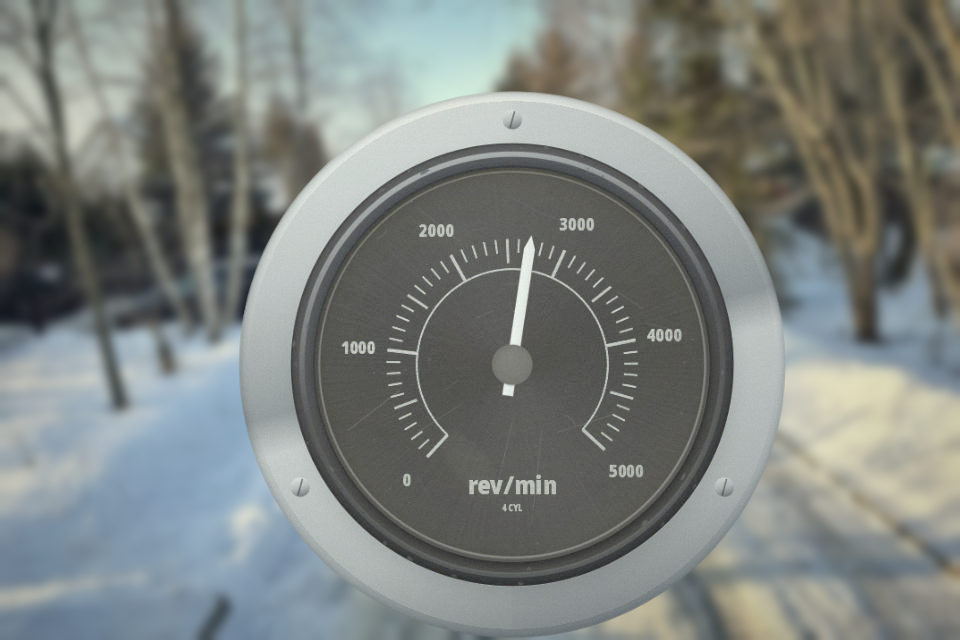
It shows 2700,rpm
